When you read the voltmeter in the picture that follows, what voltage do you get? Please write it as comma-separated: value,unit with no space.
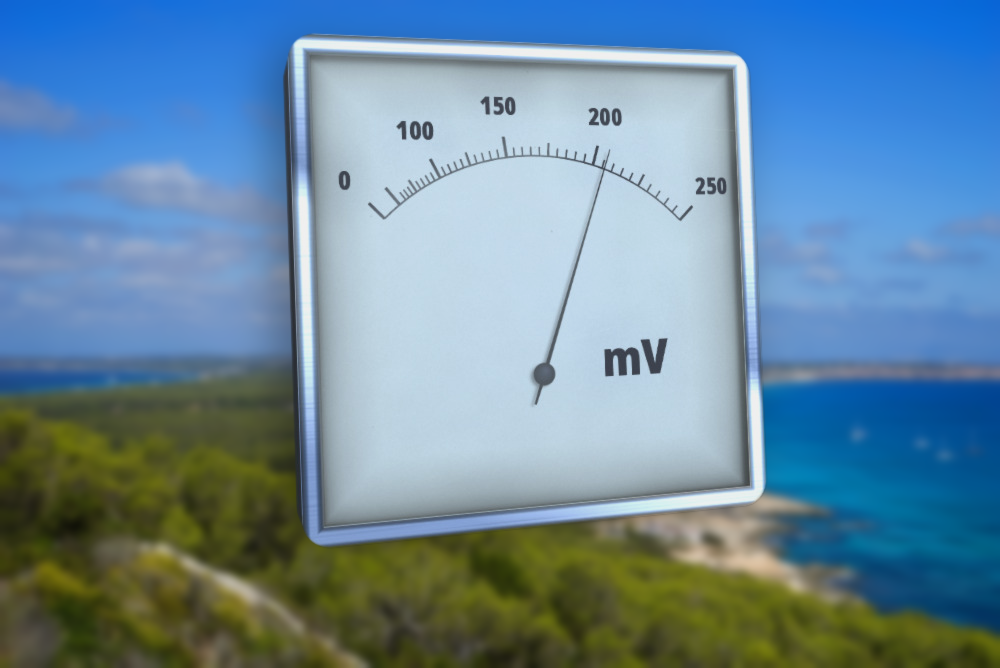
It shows 205,mV
